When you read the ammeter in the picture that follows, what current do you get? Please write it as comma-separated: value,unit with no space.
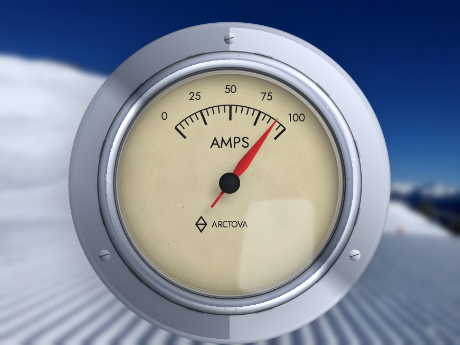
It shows 90,A
